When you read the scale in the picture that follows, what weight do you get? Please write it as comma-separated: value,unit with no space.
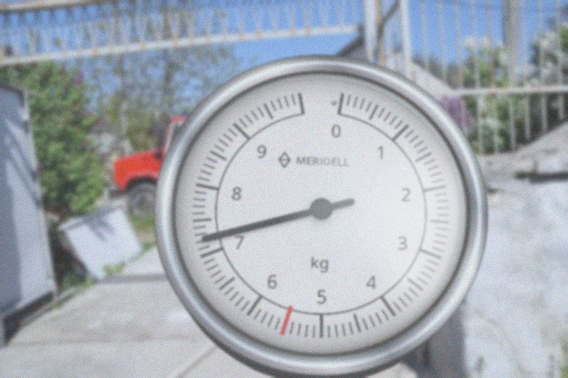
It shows 7.2,kg
